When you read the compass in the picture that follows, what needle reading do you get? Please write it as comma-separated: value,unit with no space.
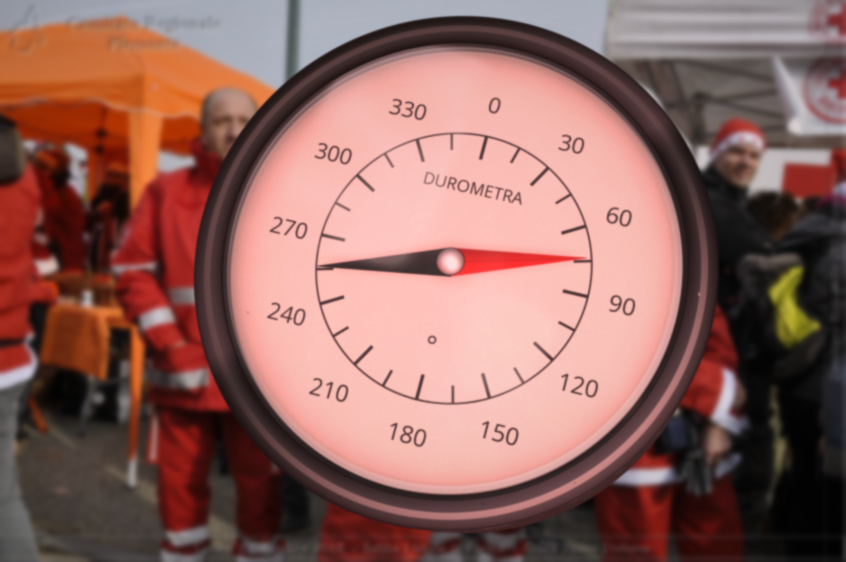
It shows 75,°
